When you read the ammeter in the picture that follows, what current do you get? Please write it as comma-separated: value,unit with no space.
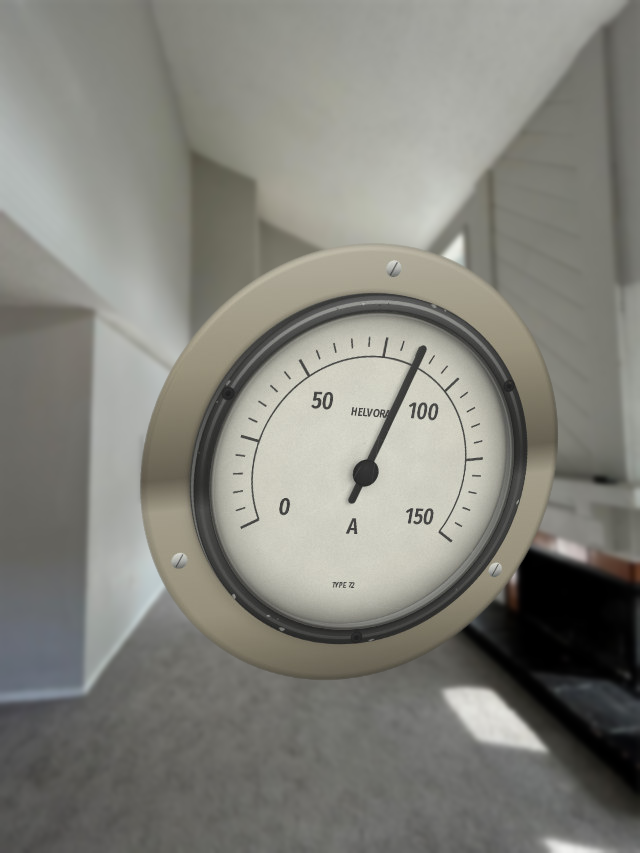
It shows 85,A
